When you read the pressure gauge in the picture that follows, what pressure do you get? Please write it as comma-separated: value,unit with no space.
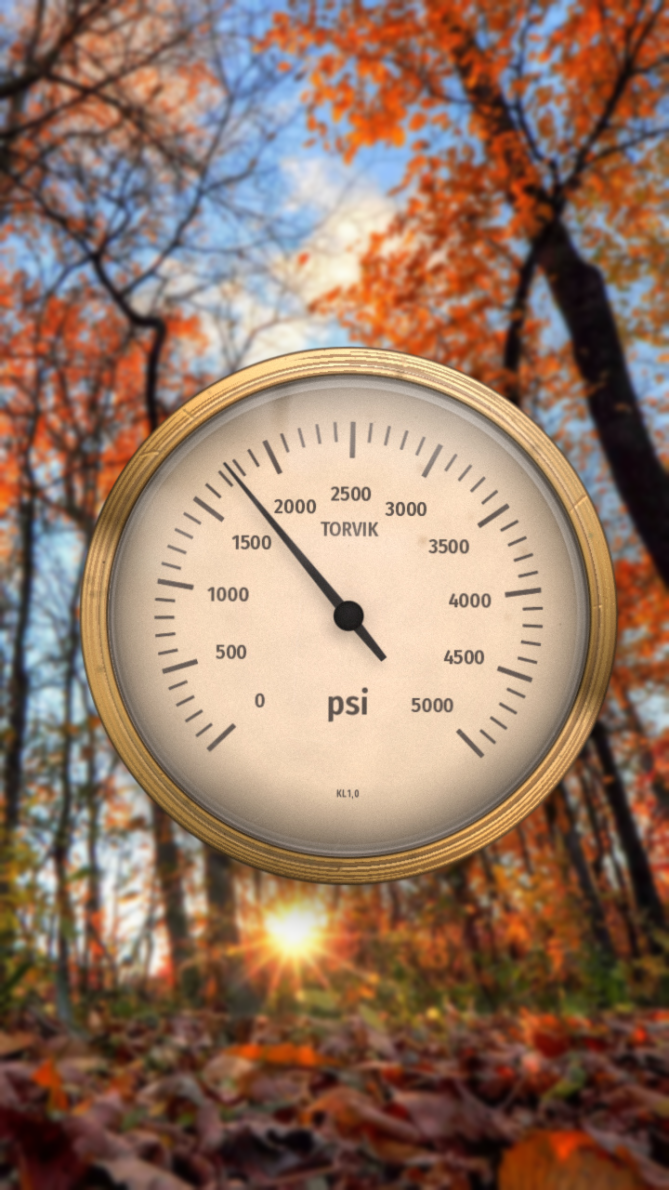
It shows 1750,psi
